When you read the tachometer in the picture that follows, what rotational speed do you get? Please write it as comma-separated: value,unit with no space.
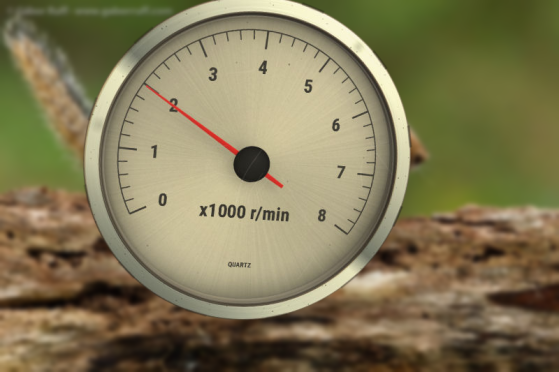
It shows 2000,rpm
